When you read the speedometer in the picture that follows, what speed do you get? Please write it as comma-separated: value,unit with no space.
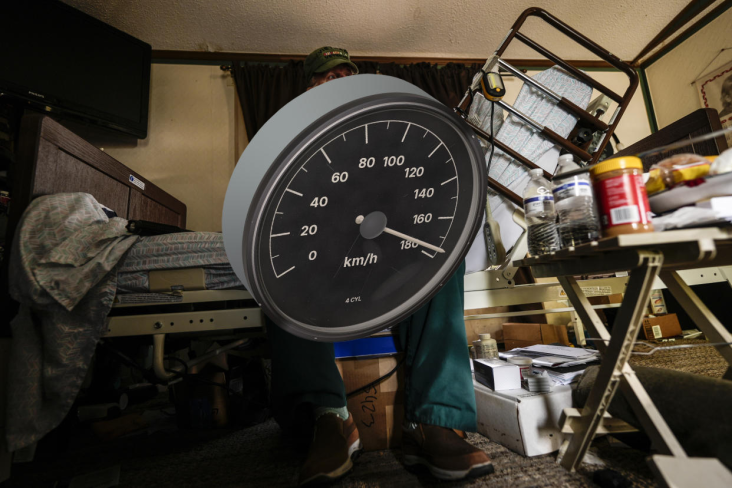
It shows 175,km/h
